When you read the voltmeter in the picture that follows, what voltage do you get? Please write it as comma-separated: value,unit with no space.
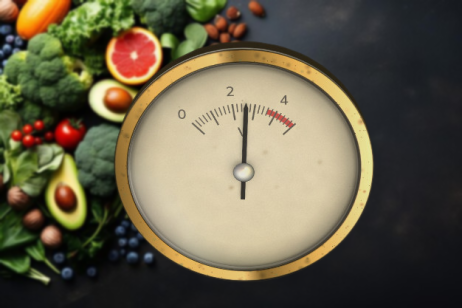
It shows 2.6,V
